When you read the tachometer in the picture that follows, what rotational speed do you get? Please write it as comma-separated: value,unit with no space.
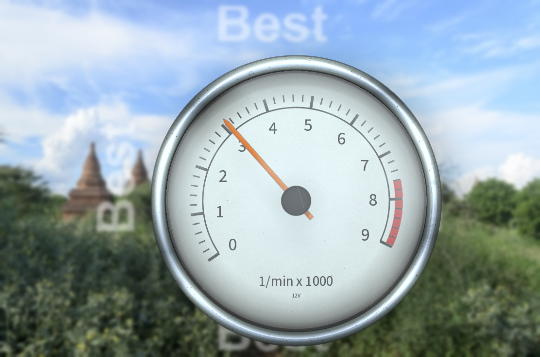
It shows 3100,rpm
